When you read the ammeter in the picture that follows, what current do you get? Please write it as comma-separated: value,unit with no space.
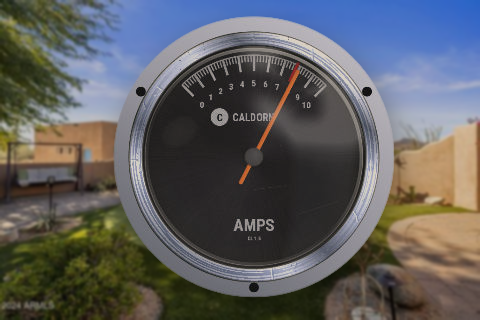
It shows 8,A
